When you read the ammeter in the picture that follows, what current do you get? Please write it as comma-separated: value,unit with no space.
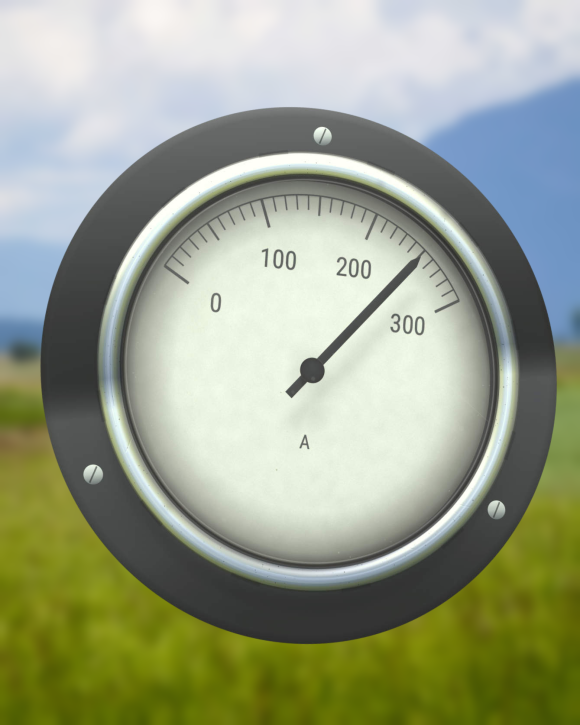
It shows 250,A
